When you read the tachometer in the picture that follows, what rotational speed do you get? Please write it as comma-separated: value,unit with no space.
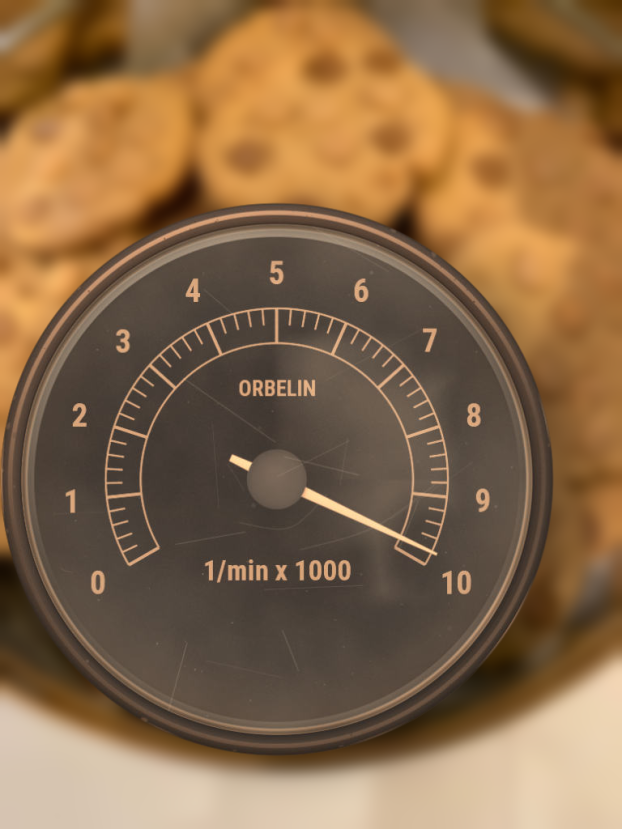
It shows 9800,rpm
